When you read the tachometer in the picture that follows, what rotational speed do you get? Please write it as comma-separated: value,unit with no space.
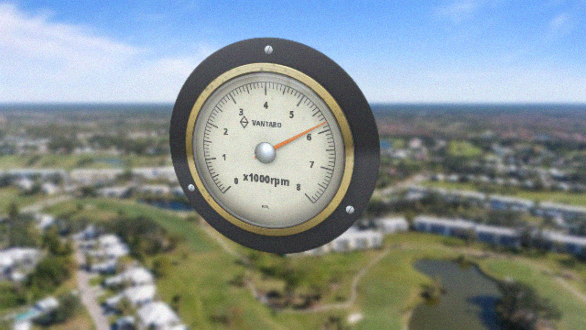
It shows 5800,rpm
